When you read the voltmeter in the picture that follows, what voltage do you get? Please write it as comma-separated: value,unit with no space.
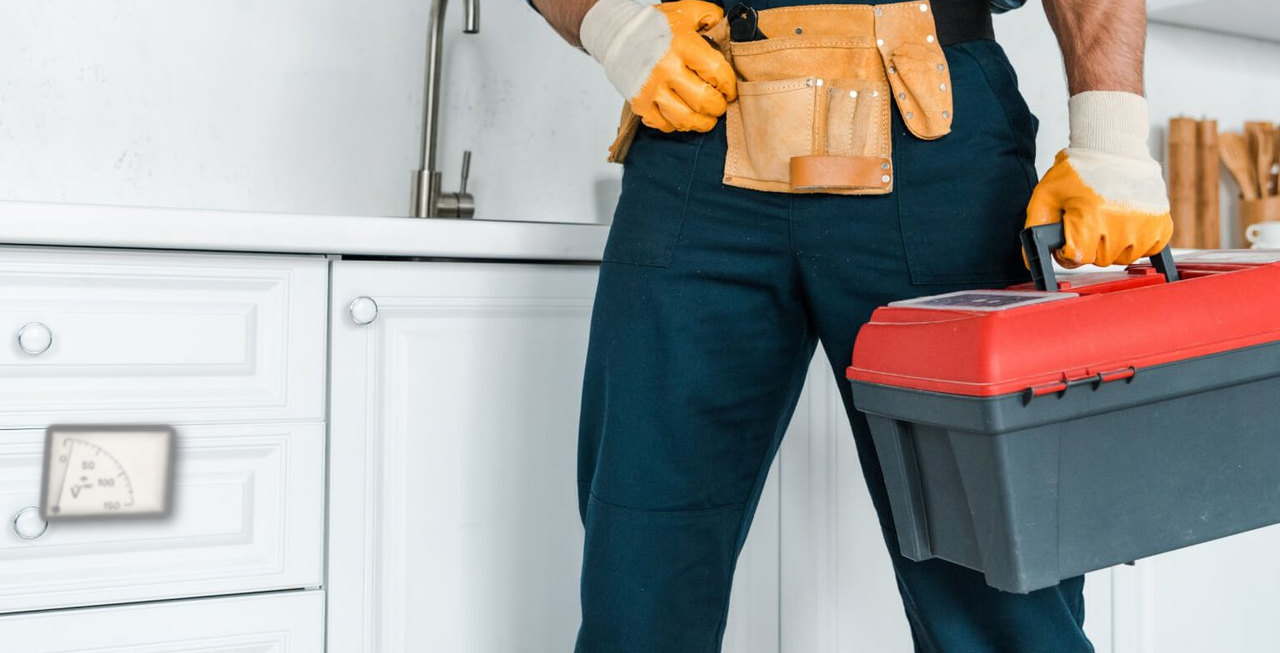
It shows 10,V
